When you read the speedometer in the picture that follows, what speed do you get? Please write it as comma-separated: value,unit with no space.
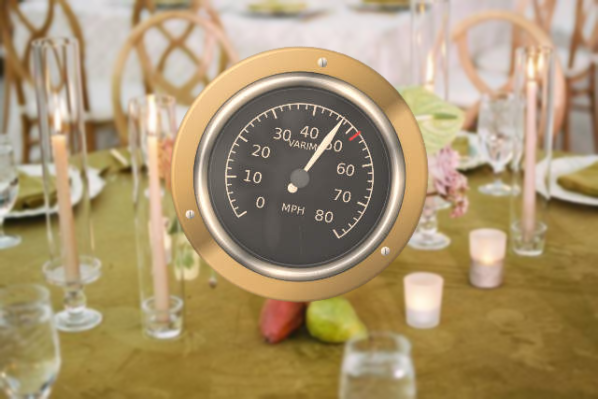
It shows 47,mph
